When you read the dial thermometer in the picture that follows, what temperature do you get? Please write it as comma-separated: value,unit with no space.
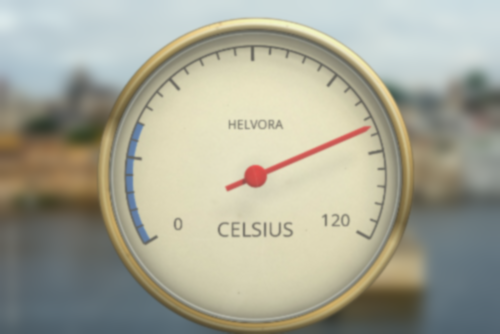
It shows 94,°C
